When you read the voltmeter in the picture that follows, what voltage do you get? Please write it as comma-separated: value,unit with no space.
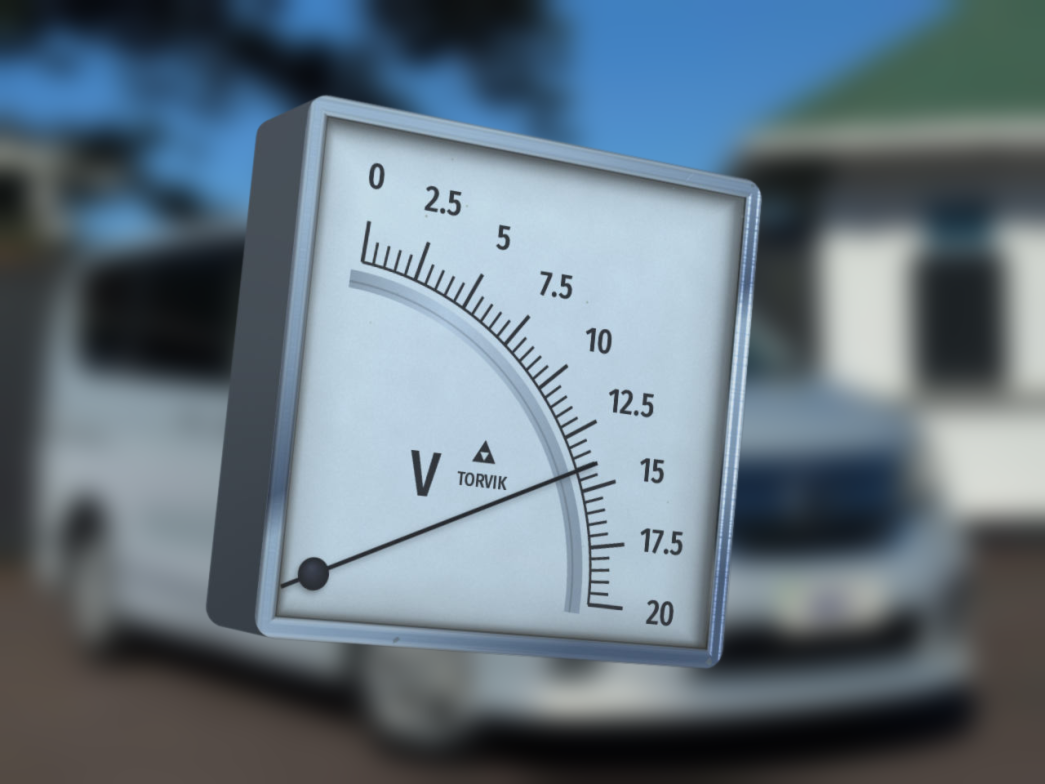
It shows 14,V
